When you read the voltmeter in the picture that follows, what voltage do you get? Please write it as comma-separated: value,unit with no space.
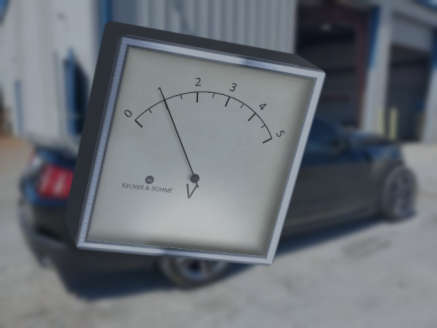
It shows 1,V
